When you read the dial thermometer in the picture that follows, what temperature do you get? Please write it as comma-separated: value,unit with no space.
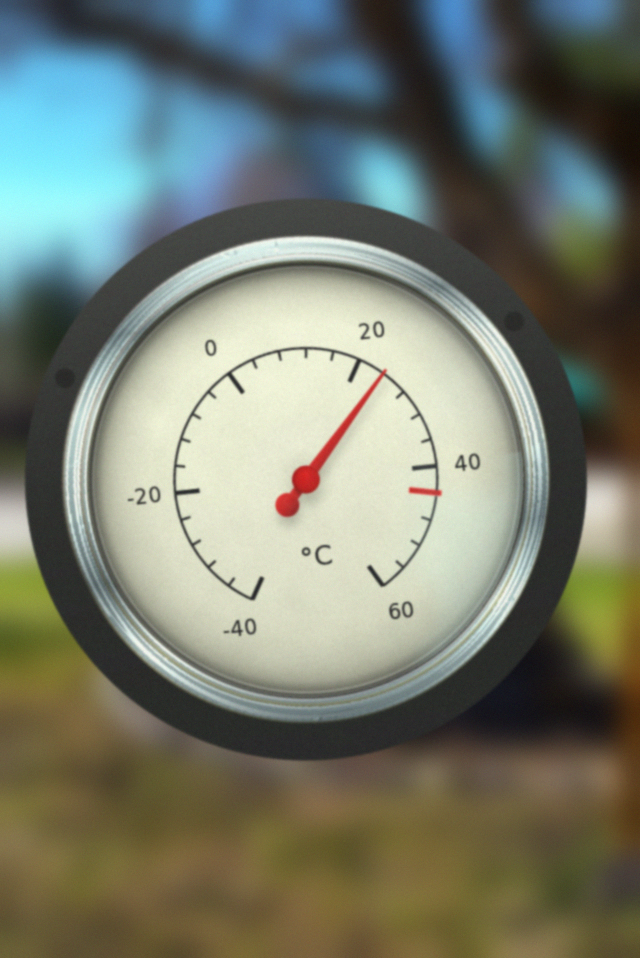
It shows 24,°C
